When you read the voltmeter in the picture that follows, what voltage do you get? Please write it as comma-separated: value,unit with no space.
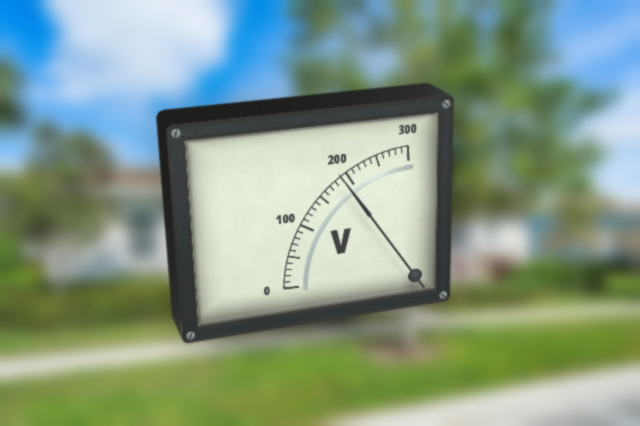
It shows 190,V
